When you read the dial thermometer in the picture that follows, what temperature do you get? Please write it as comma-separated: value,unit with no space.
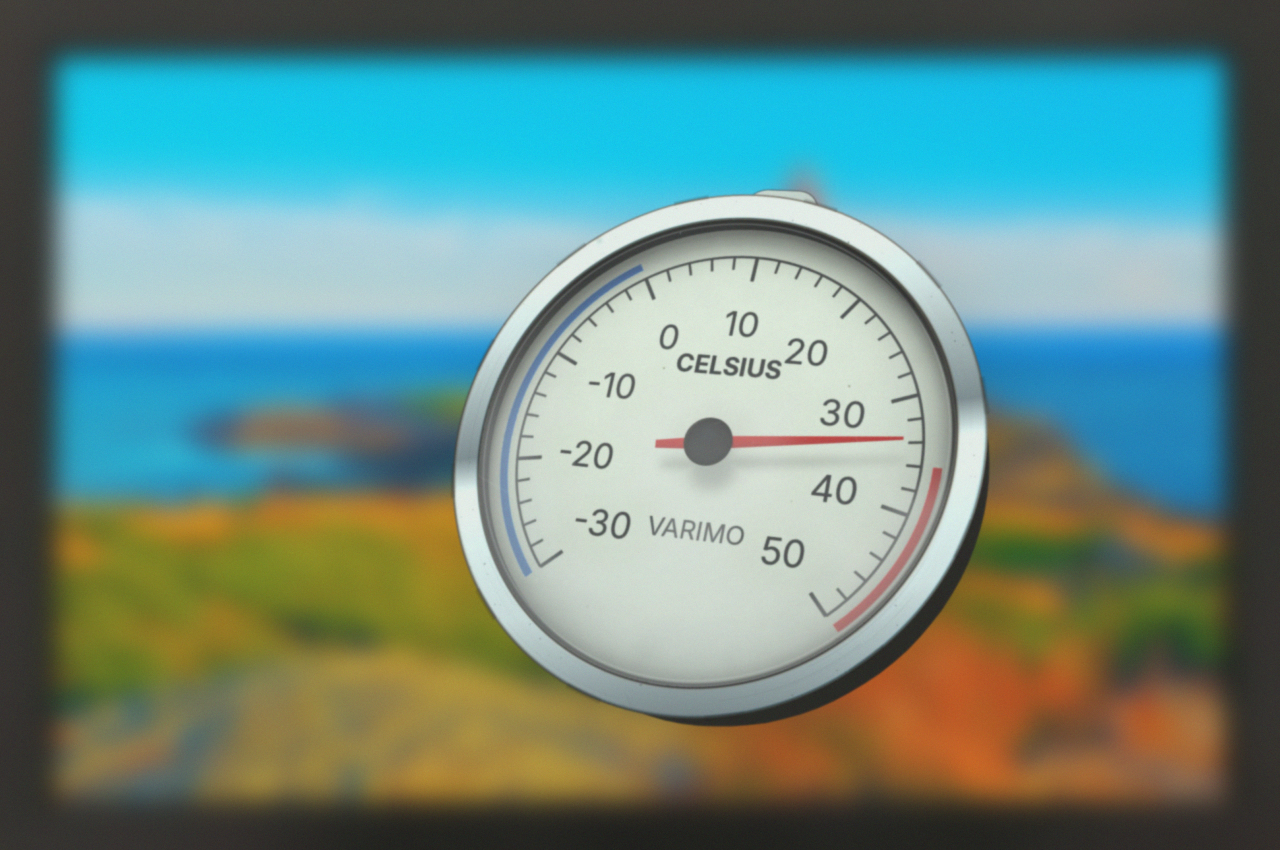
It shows 34,°C
